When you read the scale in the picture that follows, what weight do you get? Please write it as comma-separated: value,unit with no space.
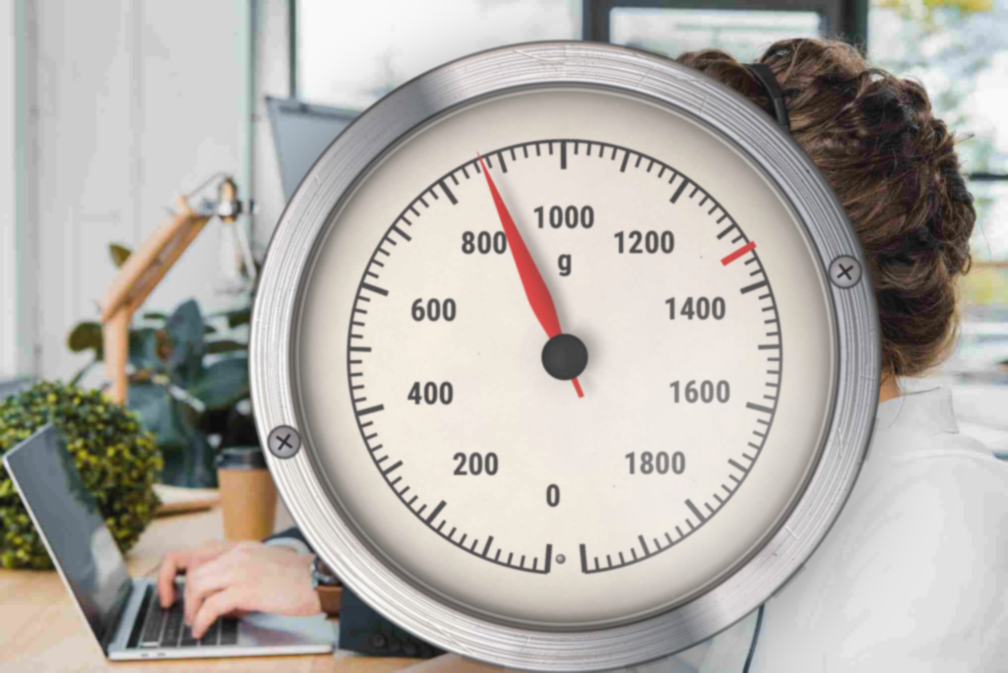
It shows 870,g
